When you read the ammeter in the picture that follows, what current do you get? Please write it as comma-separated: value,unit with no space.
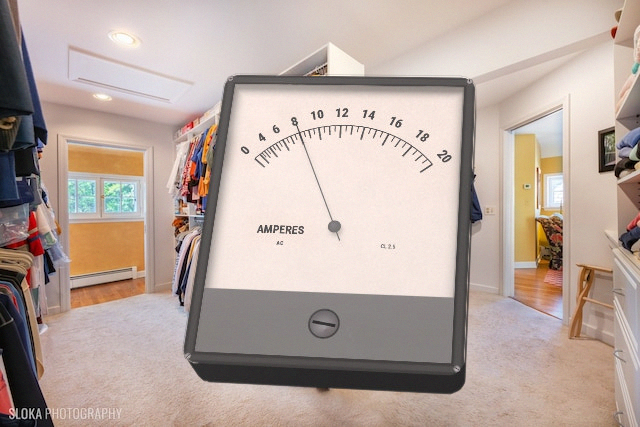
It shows 8,A
